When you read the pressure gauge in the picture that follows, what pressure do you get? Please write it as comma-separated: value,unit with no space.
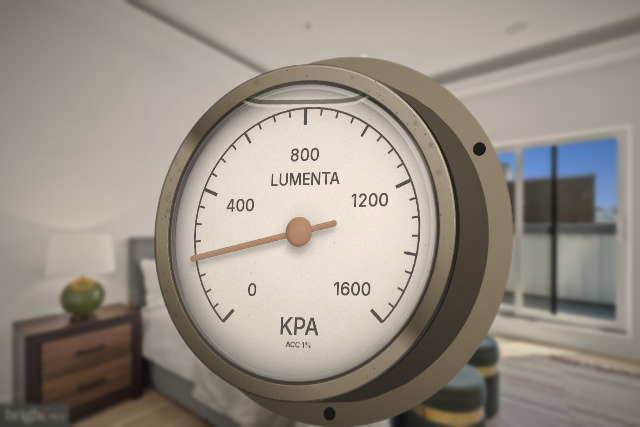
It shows 200,kPa
